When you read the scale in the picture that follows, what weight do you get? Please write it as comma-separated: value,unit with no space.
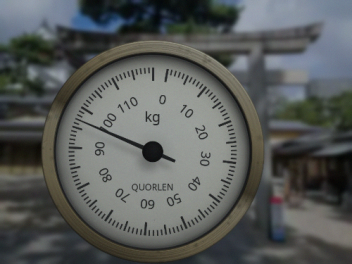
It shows 97,kg
